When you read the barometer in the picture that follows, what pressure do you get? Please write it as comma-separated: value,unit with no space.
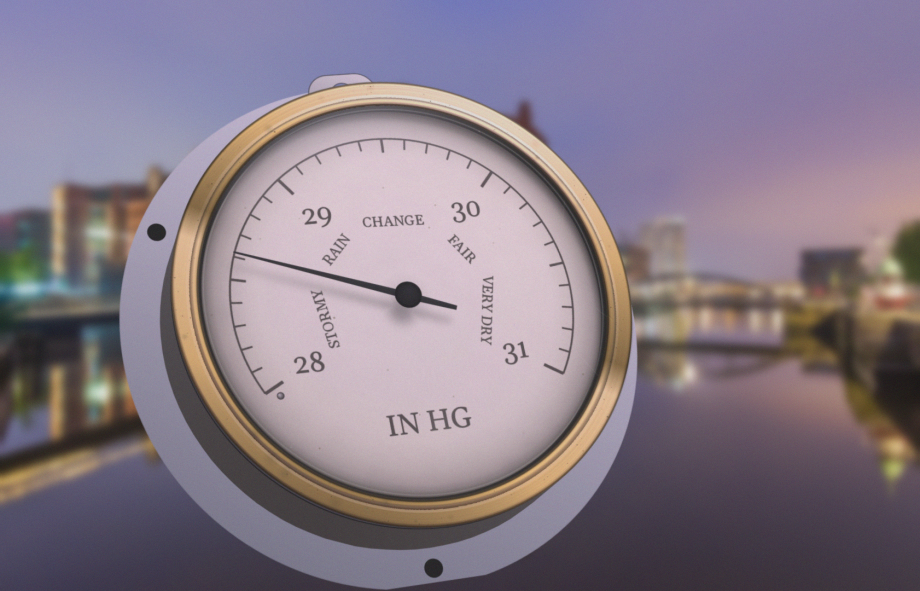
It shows 28.6,inHg
